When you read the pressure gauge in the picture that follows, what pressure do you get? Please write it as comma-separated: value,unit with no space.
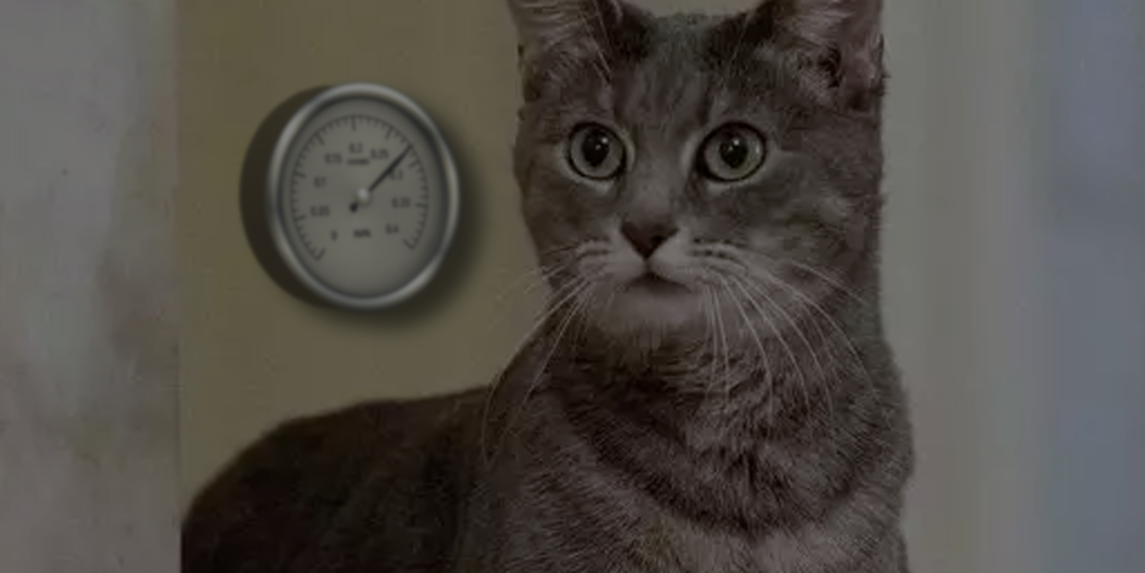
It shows 0.28,MPa
